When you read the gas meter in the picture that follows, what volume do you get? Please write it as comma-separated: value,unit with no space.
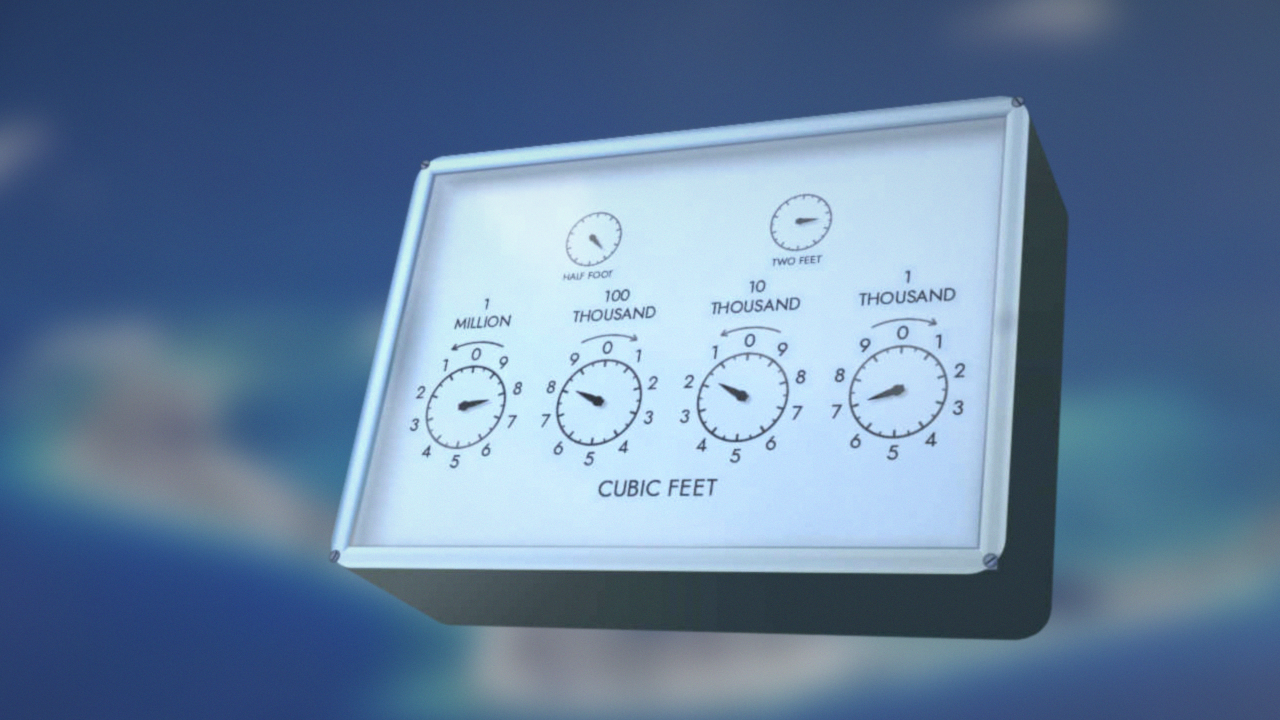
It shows 781700,ft³
